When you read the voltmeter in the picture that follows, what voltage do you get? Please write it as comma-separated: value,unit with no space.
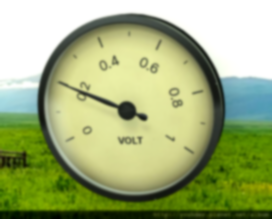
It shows 0.2,V
